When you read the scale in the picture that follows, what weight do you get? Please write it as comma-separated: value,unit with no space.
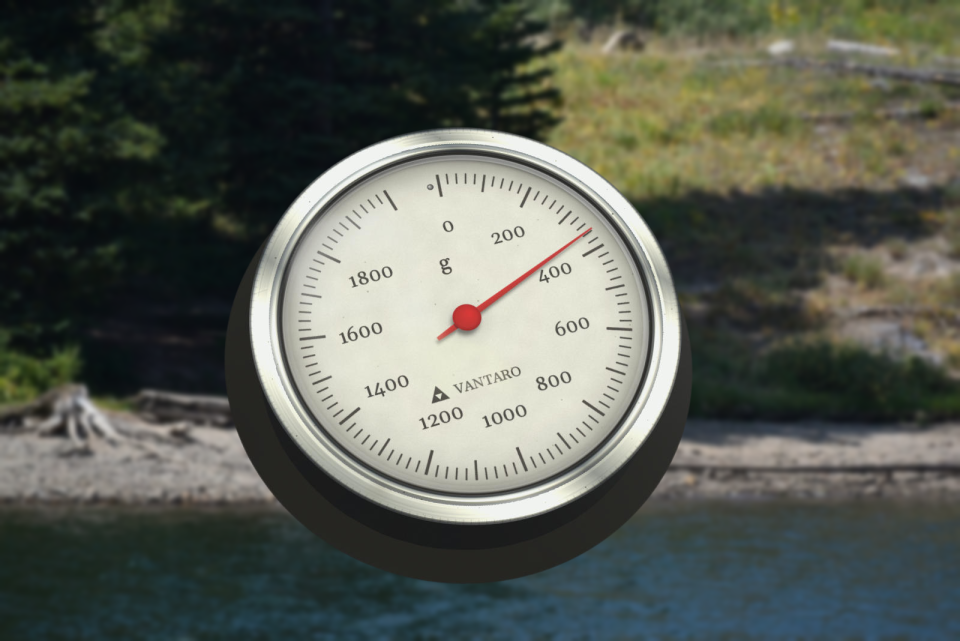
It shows 360,g
